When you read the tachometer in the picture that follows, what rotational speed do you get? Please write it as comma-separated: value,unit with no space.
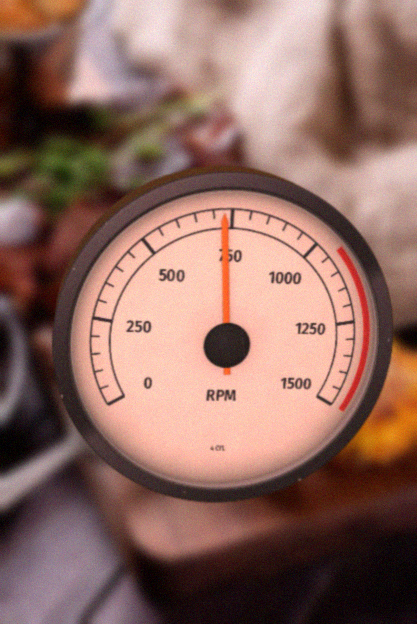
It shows 725,rpm
